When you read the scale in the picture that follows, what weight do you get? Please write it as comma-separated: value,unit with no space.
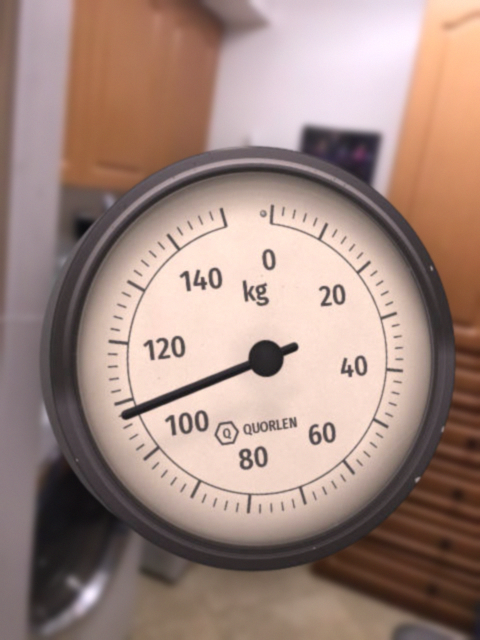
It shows 108,kg
